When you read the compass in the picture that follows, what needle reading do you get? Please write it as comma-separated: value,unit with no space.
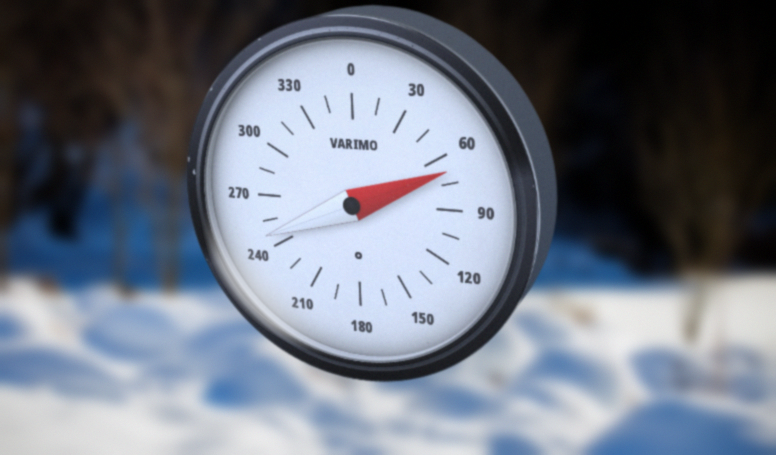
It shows 67.5,°
